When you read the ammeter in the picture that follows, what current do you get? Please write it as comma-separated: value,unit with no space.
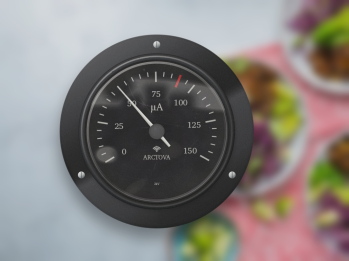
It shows 50,µA
